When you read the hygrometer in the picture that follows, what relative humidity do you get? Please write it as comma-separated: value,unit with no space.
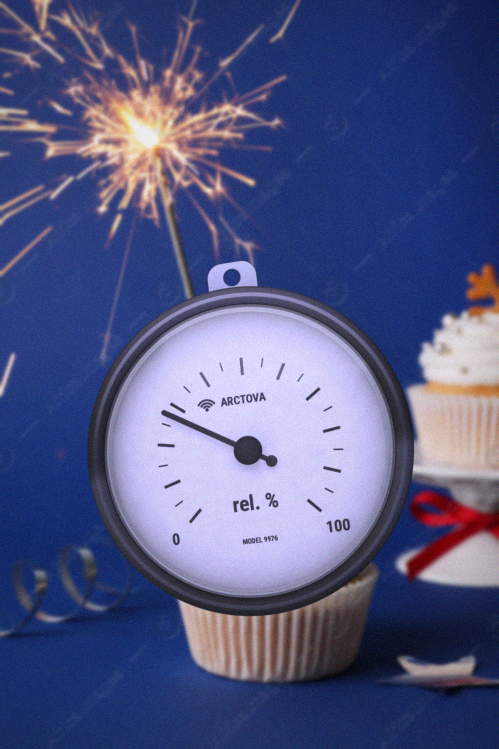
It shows 27.5,%
